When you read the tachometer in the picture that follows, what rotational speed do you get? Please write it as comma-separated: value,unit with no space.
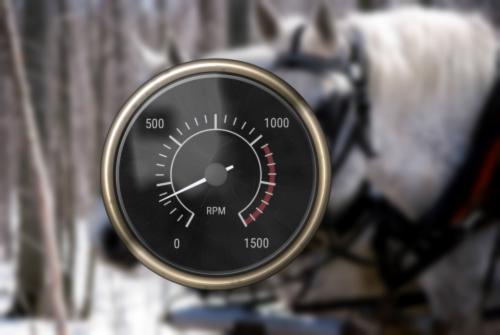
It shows 175,rpm
